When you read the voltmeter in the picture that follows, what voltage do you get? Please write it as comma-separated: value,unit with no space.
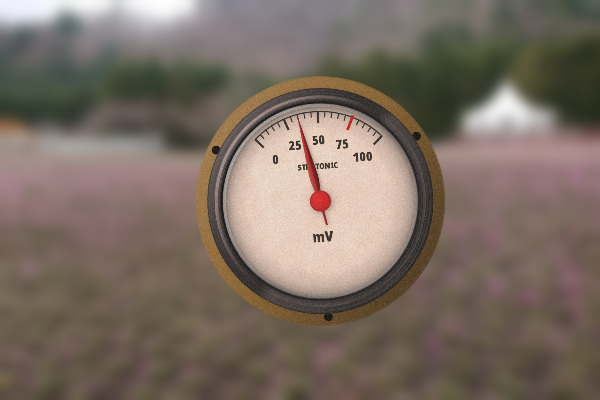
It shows 35,mV
